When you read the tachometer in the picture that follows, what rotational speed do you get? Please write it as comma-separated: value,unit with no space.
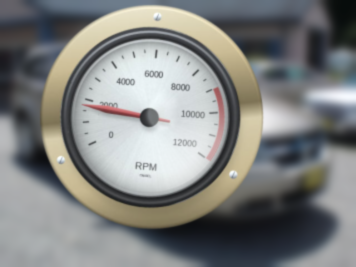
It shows 1750,rpm
